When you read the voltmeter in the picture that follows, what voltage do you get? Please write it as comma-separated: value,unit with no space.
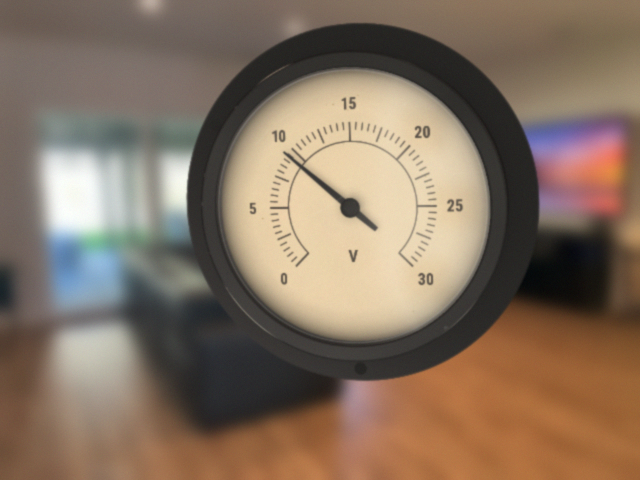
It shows 9.5,V
